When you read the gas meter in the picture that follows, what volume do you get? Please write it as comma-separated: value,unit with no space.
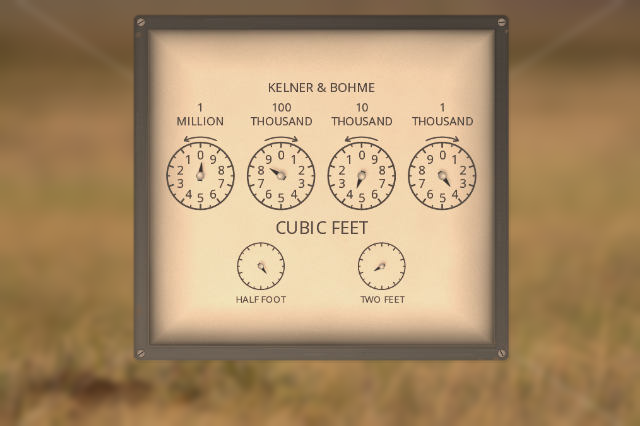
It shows 984400,ft³
